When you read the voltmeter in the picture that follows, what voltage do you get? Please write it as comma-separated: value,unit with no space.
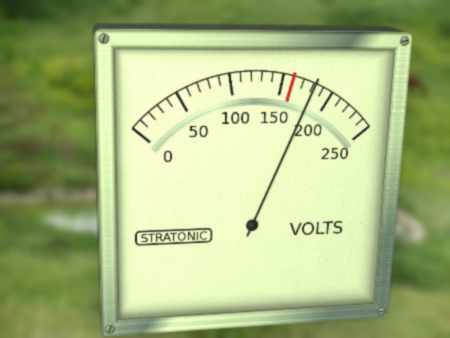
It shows 180,V
